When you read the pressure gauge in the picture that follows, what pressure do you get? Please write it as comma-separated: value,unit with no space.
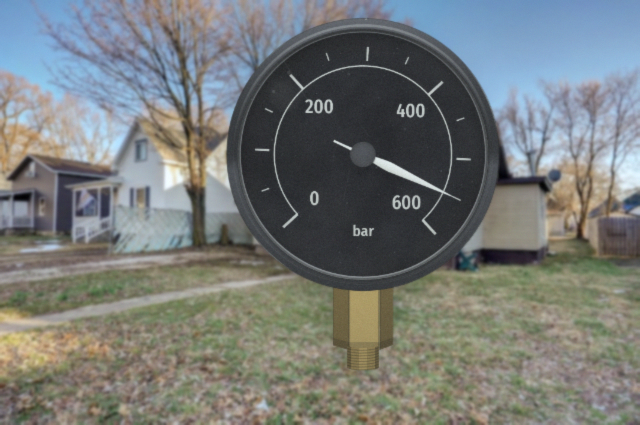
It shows 550,bar
